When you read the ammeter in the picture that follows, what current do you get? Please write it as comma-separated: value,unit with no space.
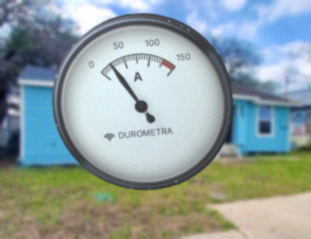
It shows 25,A
